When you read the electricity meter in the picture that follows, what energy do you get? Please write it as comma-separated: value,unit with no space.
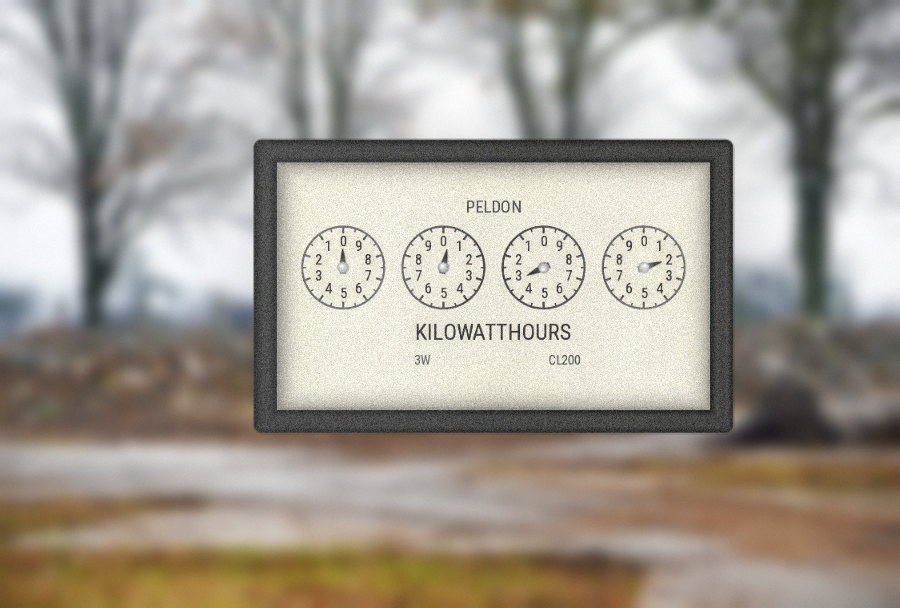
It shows 32,kWh
